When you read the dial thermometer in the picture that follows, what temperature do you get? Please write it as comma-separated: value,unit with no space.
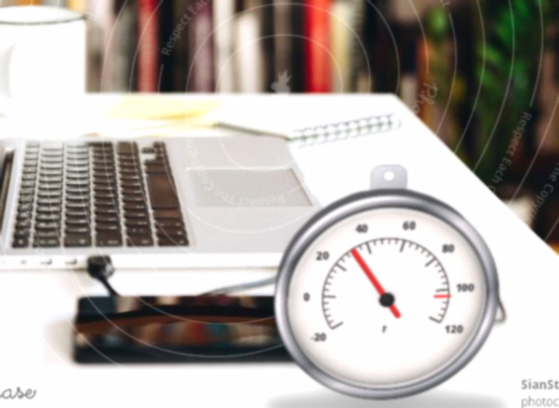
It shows 32,°F
